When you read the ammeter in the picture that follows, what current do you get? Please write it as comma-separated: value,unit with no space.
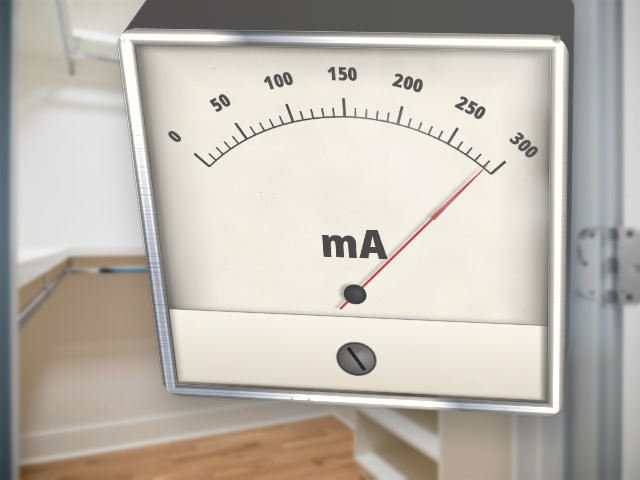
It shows 290,mA
